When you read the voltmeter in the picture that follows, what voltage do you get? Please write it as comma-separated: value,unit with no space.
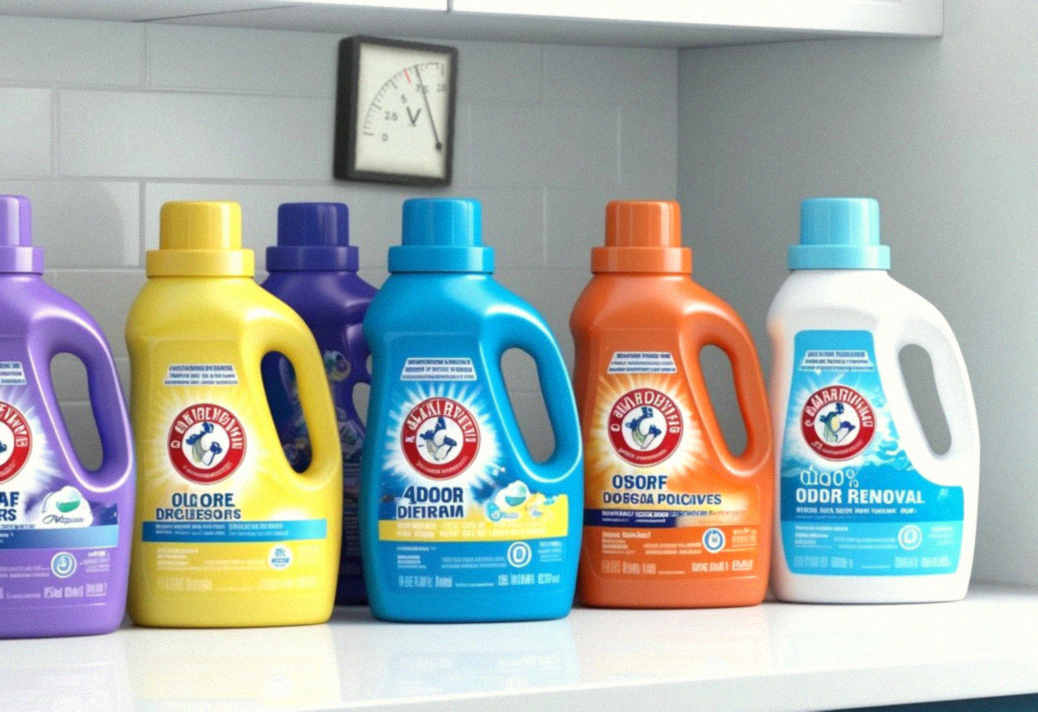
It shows 7.5,V
